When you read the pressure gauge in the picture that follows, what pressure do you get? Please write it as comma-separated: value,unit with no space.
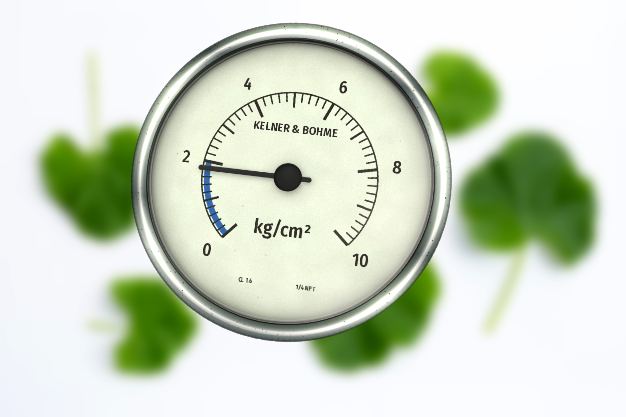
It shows 1.8,kg/cm²
